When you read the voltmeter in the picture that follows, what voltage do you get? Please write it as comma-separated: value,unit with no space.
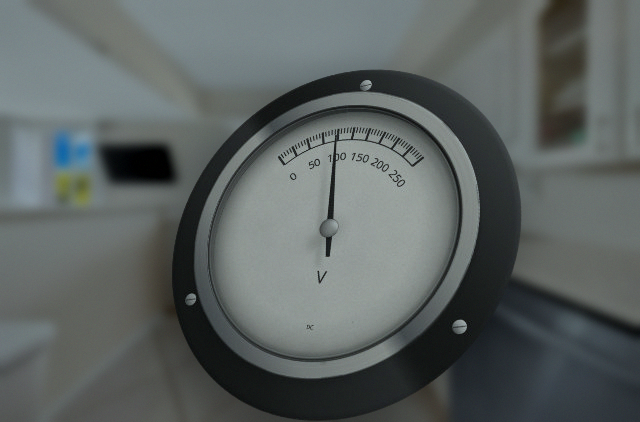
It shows 100,V
